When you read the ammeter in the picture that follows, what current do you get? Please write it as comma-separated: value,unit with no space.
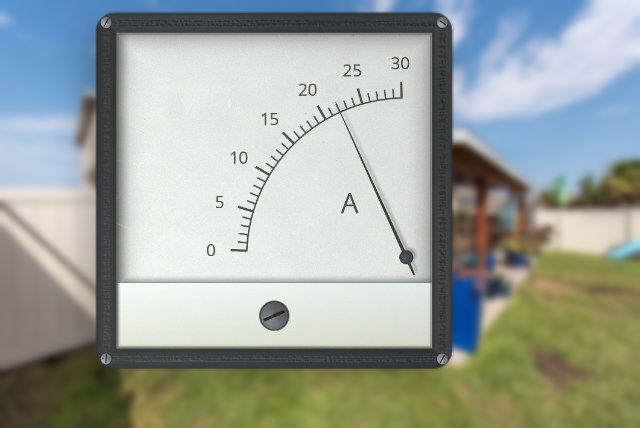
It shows 22,A
